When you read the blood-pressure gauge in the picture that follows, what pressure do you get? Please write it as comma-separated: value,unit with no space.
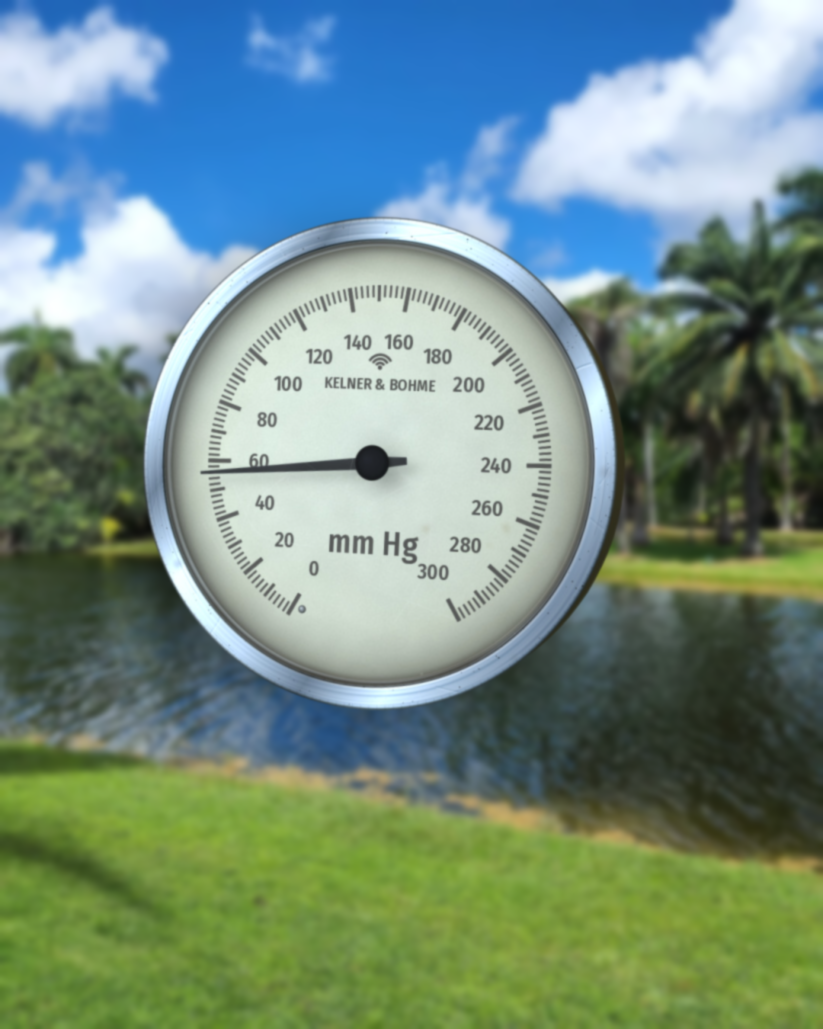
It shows 56,mmHg
